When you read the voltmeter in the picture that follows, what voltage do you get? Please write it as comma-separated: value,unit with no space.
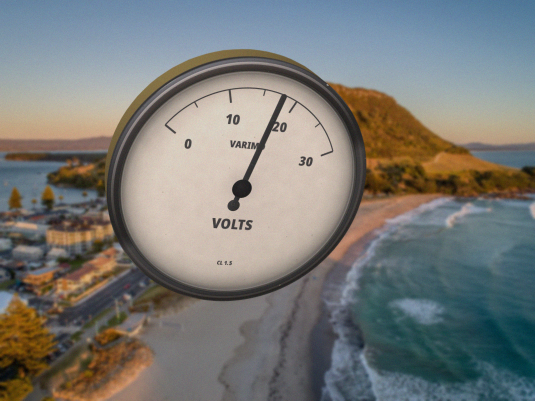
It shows 17.5,V
